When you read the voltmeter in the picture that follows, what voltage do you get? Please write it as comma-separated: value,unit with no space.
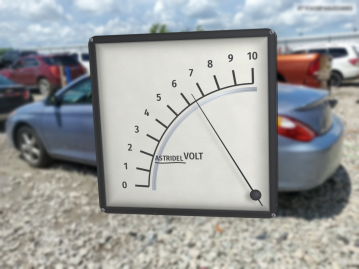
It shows 6.5,V
